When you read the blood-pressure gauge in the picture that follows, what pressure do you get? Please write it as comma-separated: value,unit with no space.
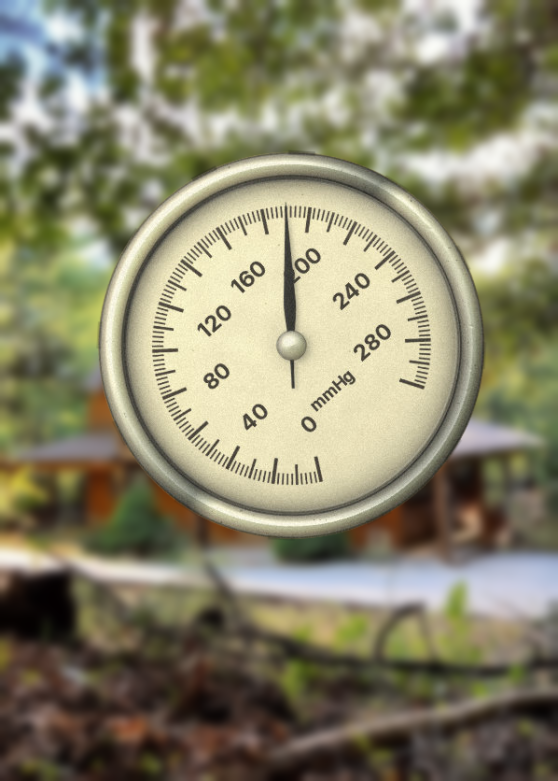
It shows 190,mmHg
